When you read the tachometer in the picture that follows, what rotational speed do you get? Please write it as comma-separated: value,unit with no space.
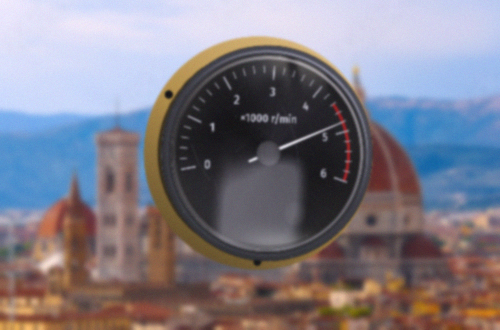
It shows 4800,rpm
